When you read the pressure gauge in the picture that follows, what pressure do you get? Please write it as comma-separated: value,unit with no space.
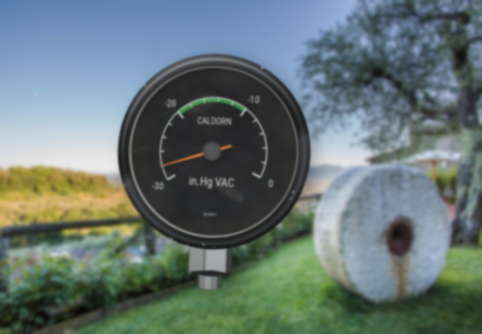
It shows -28,inHg
